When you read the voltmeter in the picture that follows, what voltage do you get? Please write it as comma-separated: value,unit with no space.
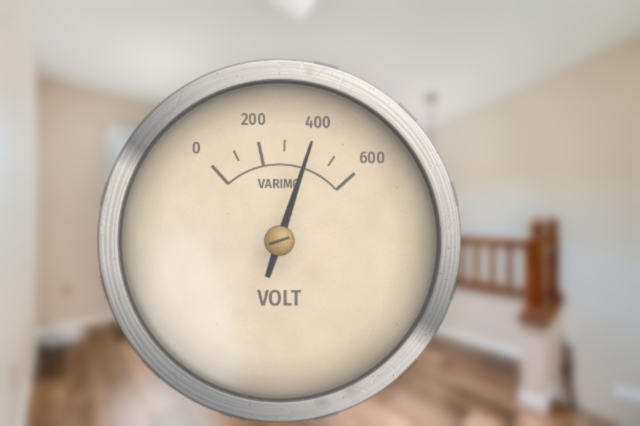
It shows 400,V
